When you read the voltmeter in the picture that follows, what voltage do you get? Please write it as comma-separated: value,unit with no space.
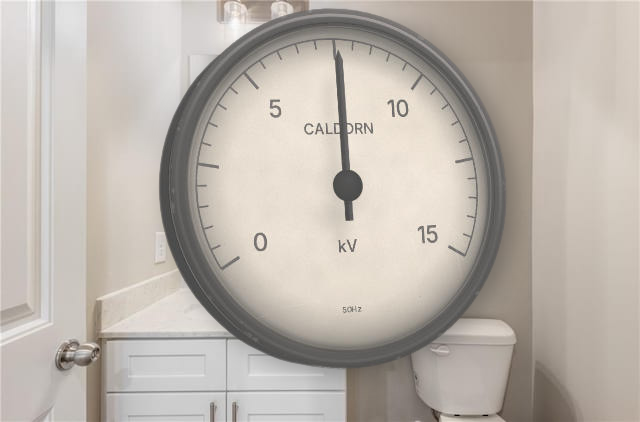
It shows 7.5,kV
